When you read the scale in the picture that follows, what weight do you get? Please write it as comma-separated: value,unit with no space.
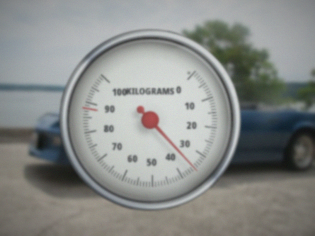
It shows 35,kg
